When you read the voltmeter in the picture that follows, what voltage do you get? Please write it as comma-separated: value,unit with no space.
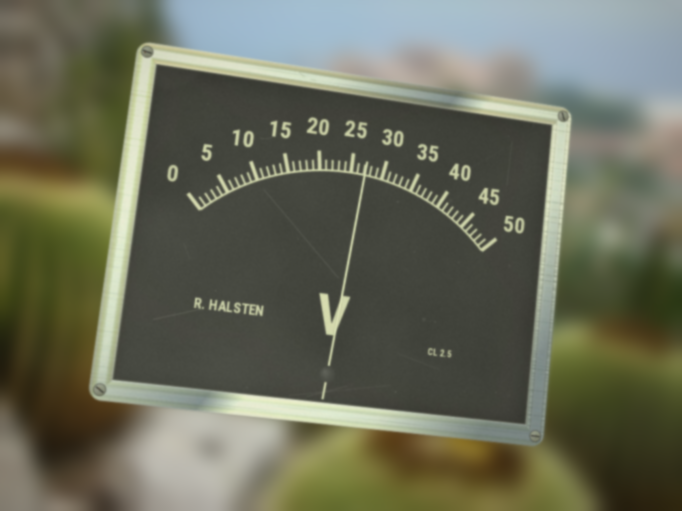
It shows 27,V
